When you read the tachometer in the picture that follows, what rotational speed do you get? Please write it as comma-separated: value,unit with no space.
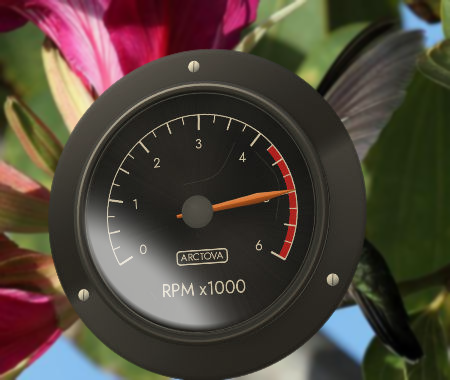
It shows 5000,rpm
